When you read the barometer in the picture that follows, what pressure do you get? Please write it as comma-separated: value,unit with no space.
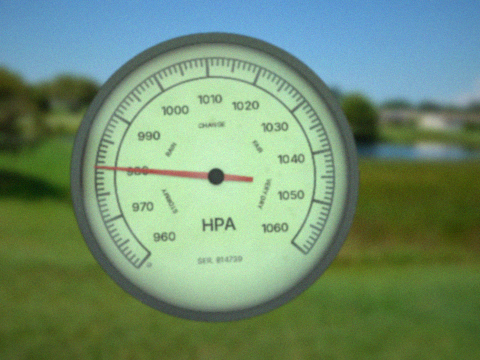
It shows 980,hPa
